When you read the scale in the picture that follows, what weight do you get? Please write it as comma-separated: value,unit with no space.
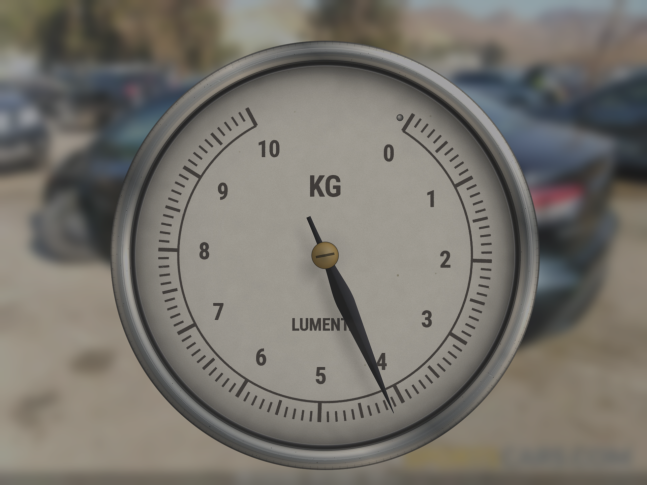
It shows 4.15,kg
